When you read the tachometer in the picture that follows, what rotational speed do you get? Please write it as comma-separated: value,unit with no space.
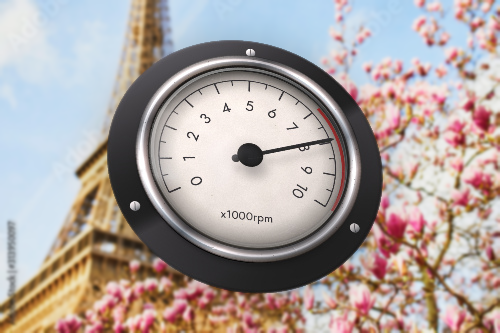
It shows 8000,rpm
